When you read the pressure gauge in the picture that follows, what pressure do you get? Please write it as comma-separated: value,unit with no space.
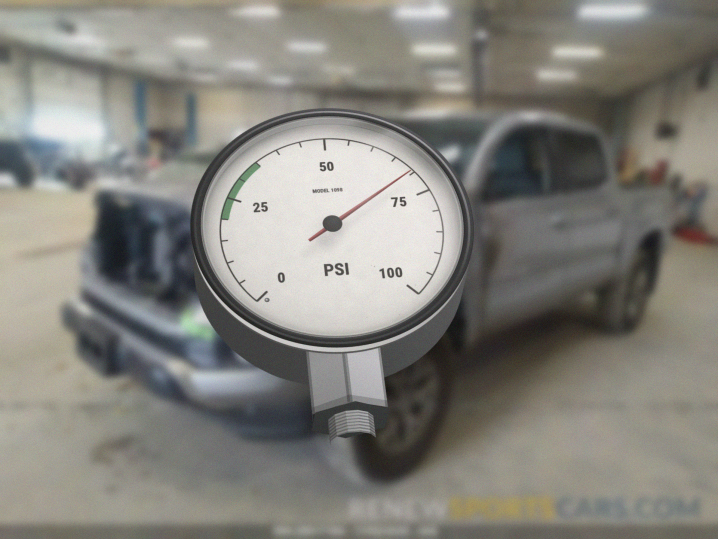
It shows 70,psi
